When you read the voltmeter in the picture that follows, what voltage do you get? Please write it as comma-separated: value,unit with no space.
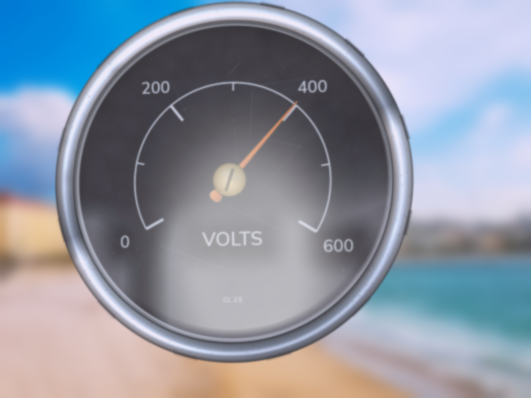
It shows 400,V
